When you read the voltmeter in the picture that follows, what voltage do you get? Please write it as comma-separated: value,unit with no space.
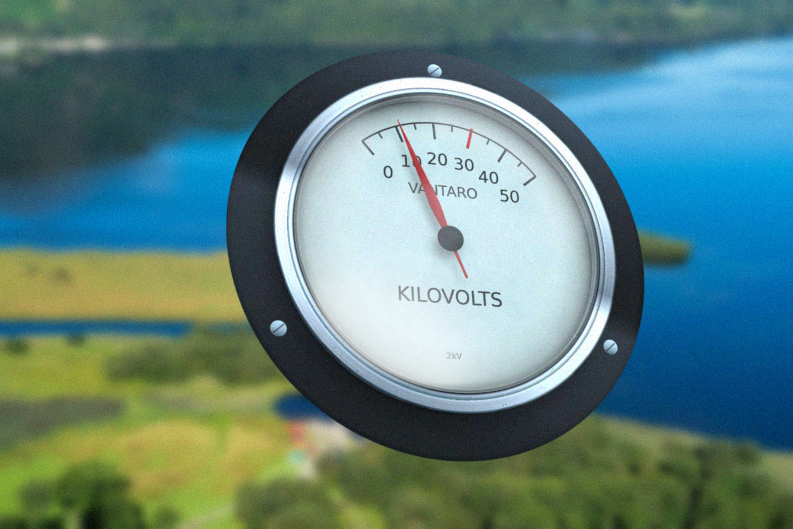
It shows 10,kV
